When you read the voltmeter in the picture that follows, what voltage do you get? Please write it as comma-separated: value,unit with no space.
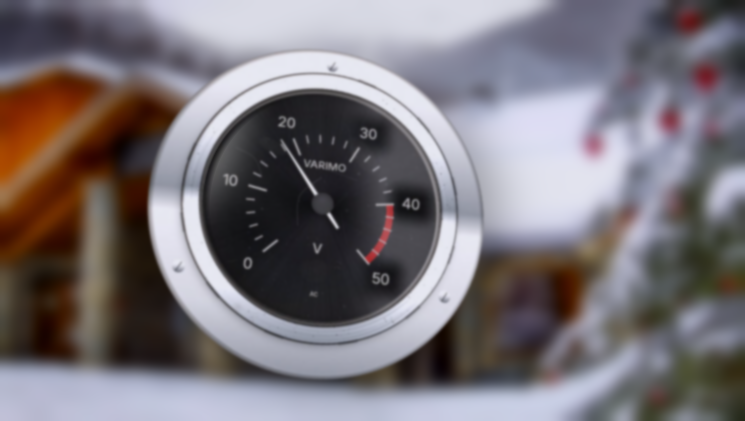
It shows 18,V
